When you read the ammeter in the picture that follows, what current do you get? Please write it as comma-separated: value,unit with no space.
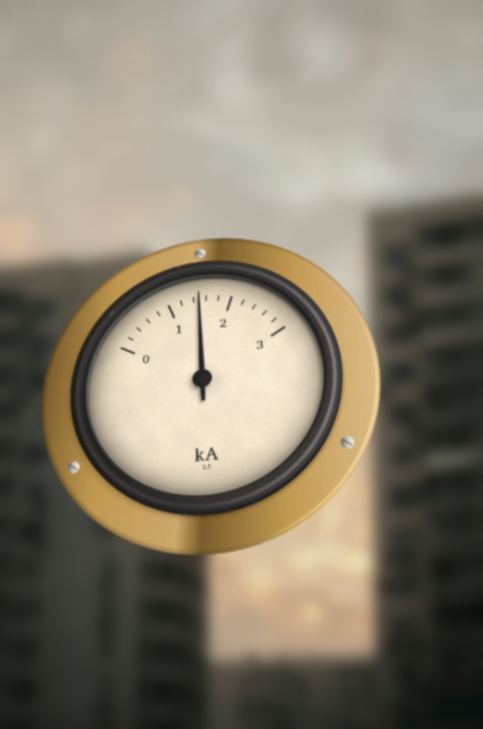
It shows 1.5,kA
